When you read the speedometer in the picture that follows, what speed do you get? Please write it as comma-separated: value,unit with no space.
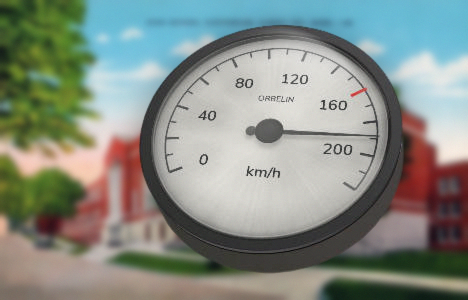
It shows 190,km/h
